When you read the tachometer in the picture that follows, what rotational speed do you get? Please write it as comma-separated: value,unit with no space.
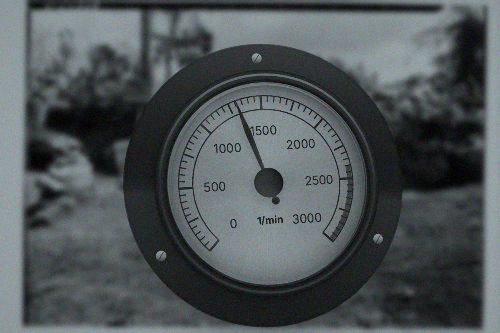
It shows 1300,rpm
